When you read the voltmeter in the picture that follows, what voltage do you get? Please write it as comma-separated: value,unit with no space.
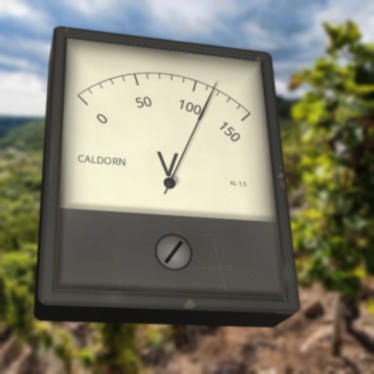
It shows 115,V
